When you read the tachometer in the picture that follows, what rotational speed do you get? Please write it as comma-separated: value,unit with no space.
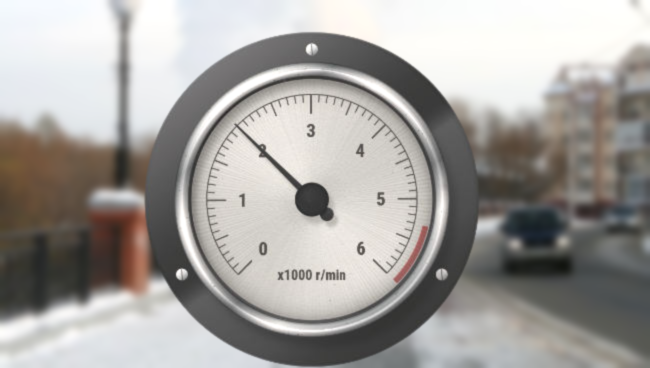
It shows 2000,rpm
